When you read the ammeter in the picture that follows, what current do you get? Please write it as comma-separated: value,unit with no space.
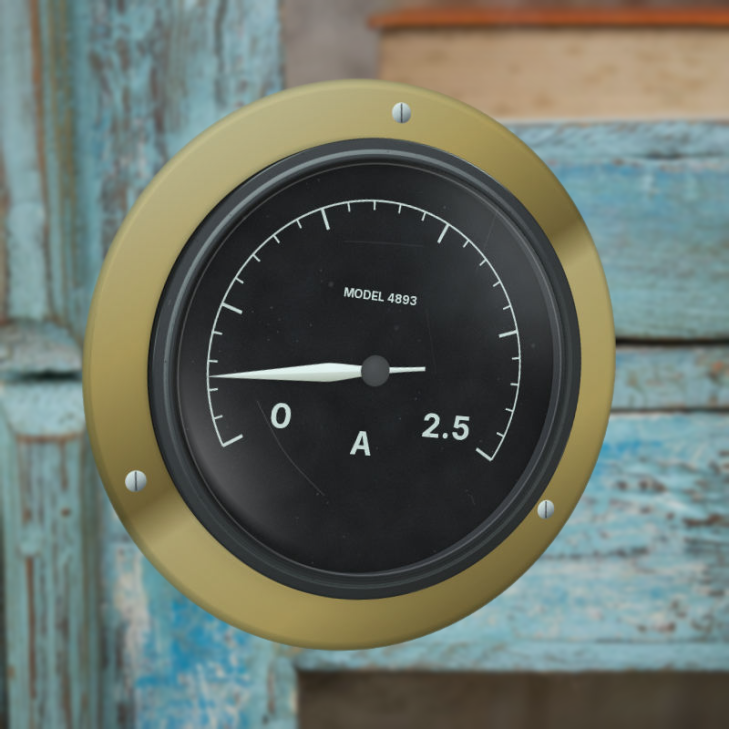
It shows 0.25,A
